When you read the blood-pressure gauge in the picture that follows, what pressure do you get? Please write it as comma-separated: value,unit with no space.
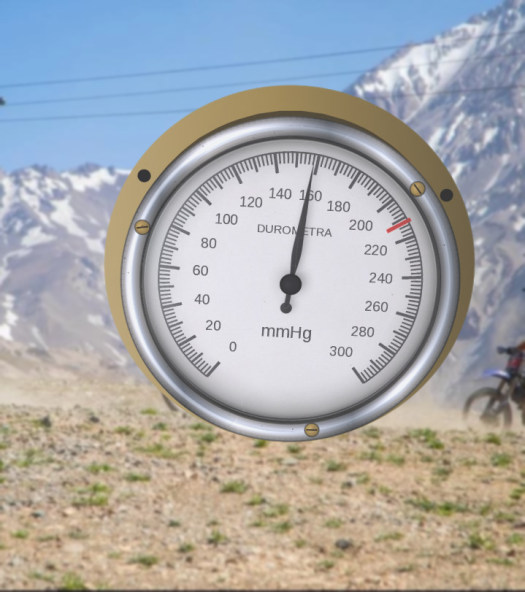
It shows 158,mmHg
